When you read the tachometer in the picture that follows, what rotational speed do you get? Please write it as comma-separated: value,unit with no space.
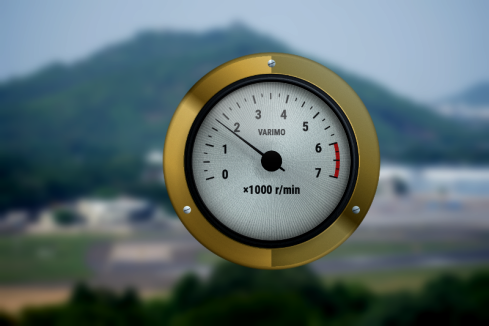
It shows 1750,rpm
